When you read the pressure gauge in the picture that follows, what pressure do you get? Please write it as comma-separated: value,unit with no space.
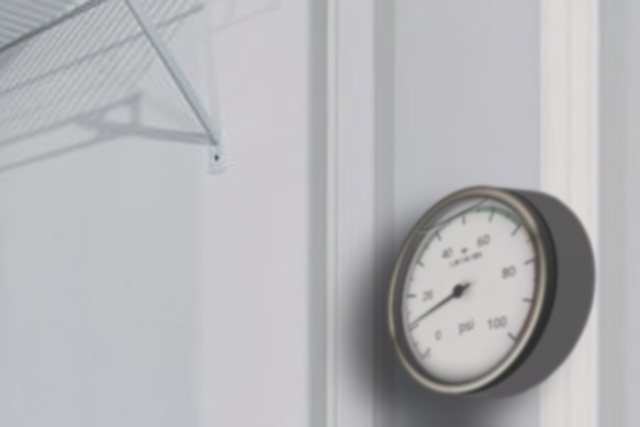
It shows 10,psi
